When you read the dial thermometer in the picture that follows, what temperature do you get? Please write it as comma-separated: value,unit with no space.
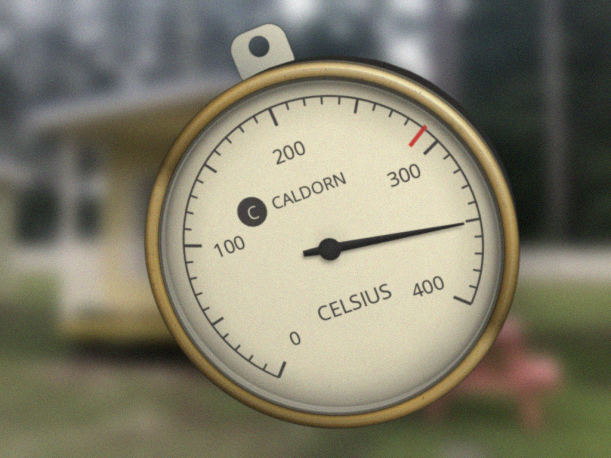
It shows 350,°C
